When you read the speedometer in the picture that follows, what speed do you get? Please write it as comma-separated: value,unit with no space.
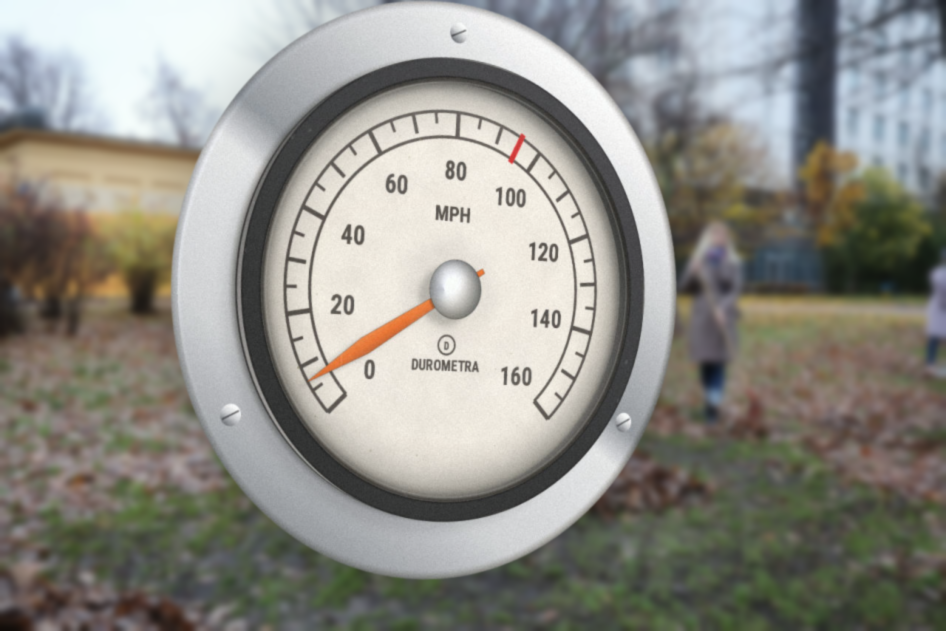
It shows 7.5,mph
